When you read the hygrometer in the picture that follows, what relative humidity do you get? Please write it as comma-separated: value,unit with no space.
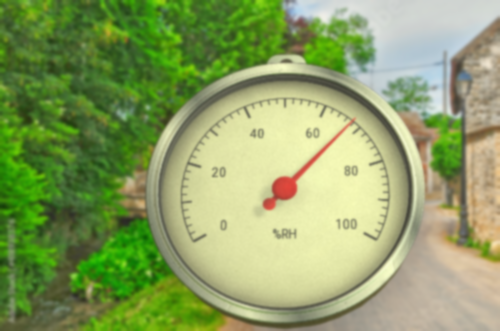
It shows 68,%
